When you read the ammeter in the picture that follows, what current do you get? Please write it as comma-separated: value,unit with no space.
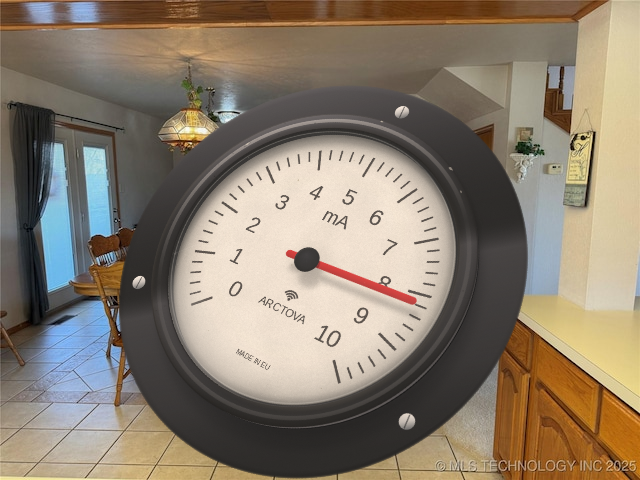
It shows 8.2,mA
